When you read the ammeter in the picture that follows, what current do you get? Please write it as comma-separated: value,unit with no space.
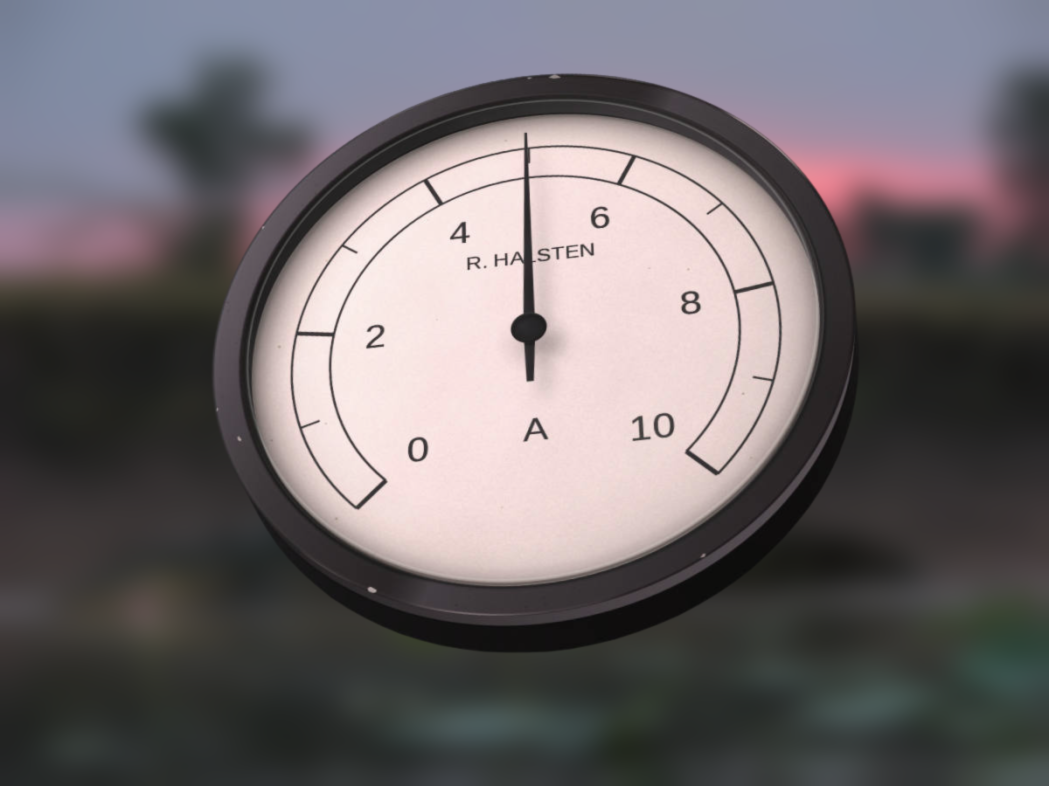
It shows 5,A
